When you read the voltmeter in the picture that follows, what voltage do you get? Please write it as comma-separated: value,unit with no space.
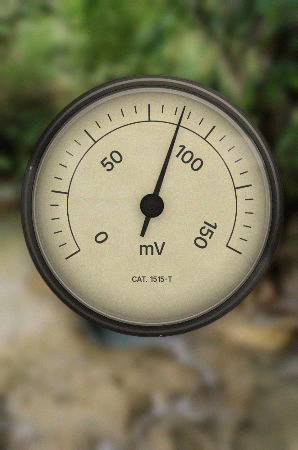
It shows 87.5,mV
